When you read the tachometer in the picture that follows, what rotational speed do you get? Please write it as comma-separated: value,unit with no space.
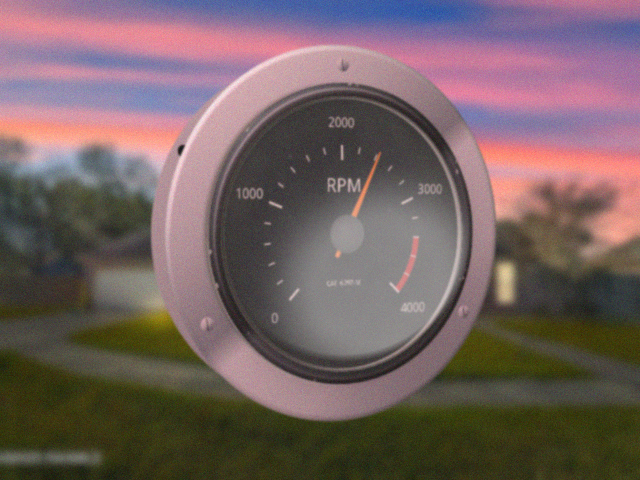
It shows 2400,rpm
